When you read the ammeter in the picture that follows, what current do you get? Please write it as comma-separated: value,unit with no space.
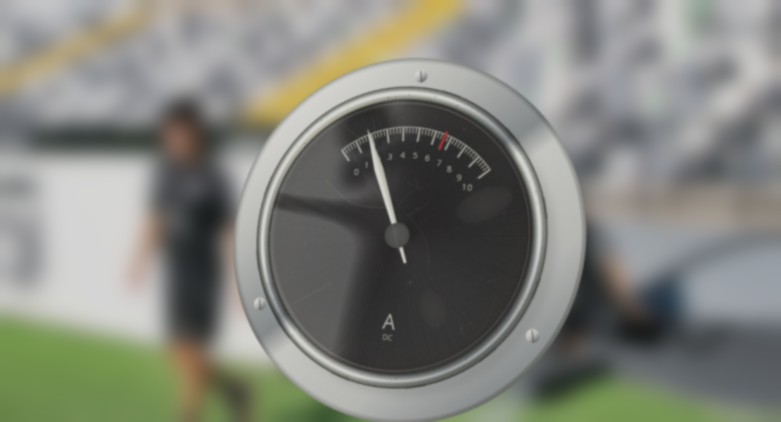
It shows 2,A
